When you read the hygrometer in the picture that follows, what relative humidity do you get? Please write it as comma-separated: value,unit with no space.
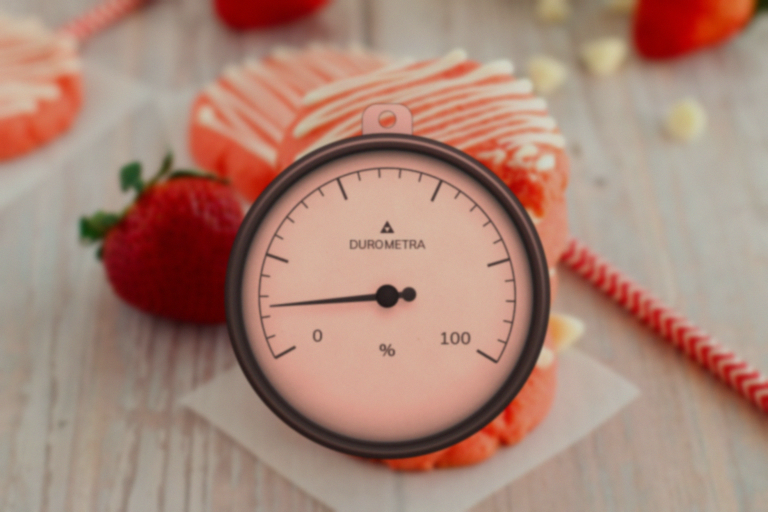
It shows 10,%
